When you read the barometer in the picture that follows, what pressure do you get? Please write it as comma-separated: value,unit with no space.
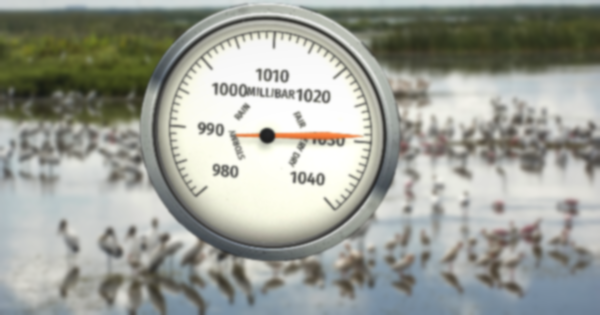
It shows 1029,mbar
